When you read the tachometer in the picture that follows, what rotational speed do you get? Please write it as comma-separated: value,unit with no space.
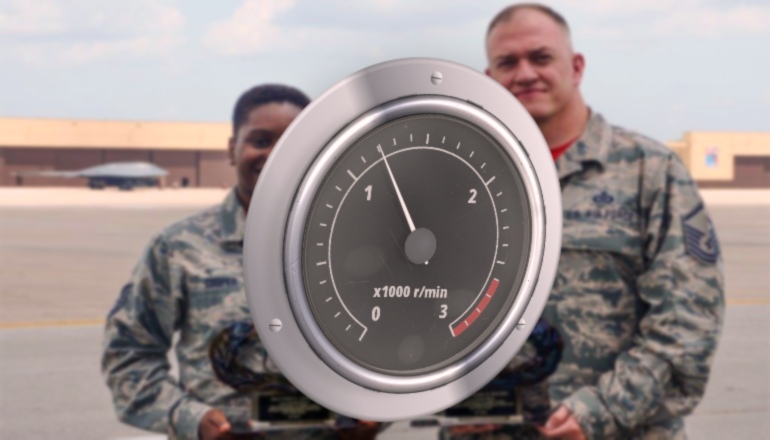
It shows 1200,rpm
